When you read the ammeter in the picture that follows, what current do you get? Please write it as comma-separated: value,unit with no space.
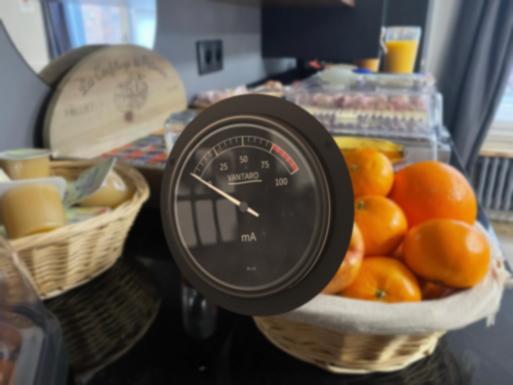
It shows 0,mA
